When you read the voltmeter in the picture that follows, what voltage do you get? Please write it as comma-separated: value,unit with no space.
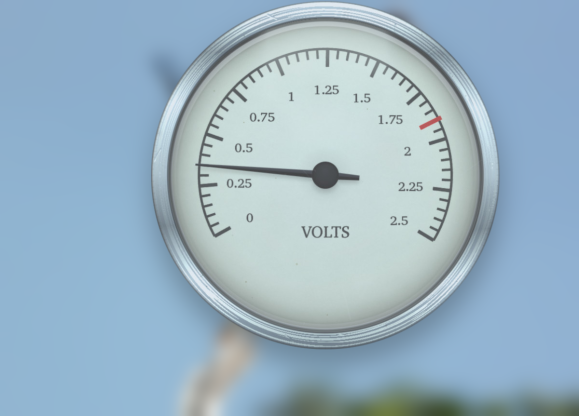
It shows 0.35,V
